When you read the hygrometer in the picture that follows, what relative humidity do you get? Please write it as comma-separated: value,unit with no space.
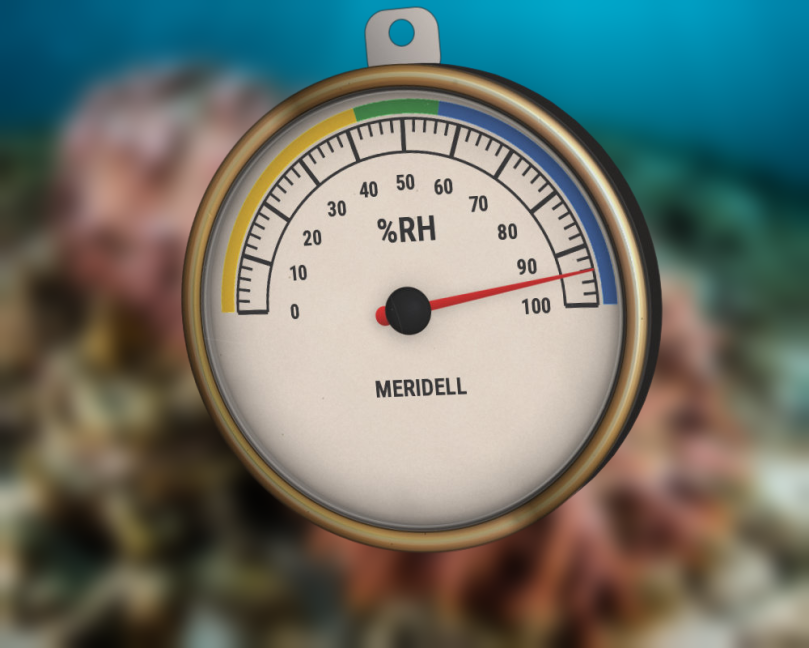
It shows 94,%
